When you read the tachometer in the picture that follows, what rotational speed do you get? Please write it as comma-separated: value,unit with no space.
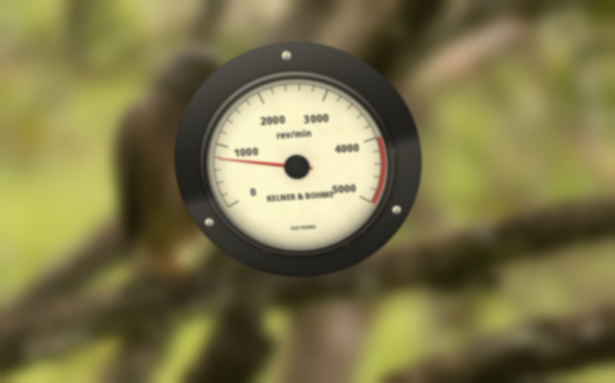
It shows 800,rpm
